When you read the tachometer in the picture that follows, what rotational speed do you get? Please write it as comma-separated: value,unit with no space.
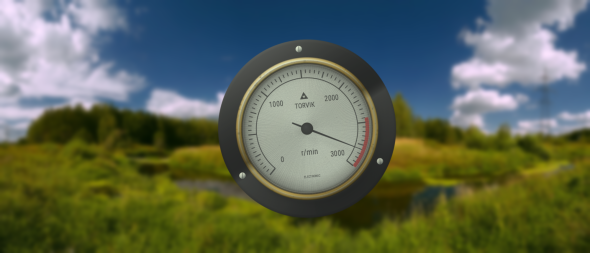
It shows 2800,rpm
